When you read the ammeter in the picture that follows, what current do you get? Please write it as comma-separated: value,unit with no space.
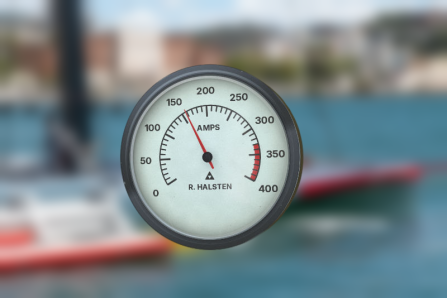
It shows 160,A
